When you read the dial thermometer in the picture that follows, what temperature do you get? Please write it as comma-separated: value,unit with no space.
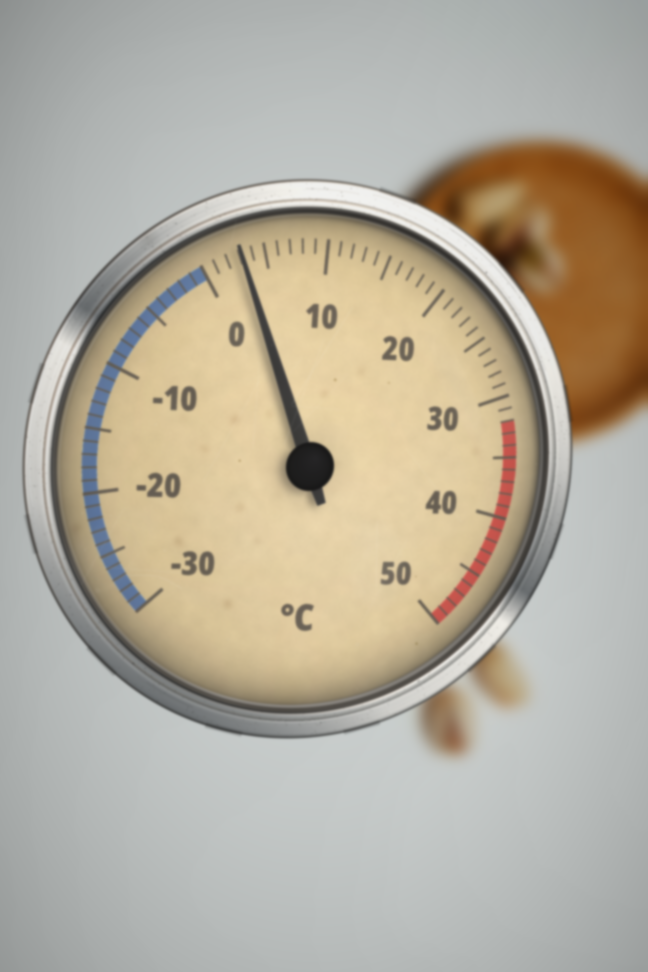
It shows 3,°C
